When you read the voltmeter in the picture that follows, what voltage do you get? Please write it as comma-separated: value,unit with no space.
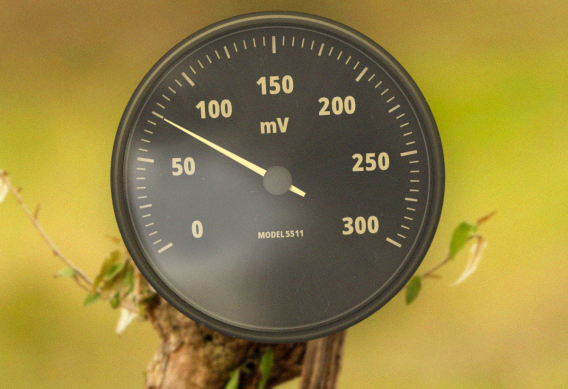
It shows 75,mV
